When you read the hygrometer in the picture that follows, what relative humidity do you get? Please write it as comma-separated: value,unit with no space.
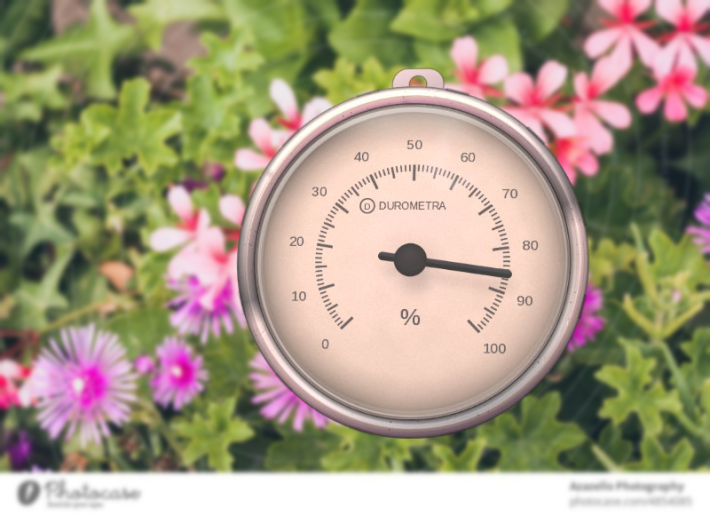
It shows 86,%
